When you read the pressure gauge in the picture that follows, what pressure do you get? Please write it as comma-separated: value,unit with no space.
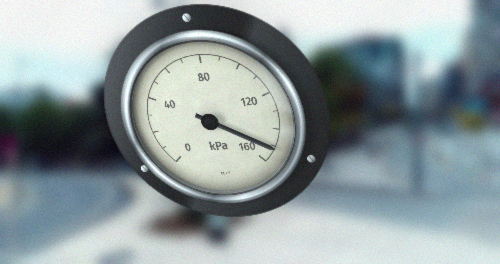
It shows 150,kPa
